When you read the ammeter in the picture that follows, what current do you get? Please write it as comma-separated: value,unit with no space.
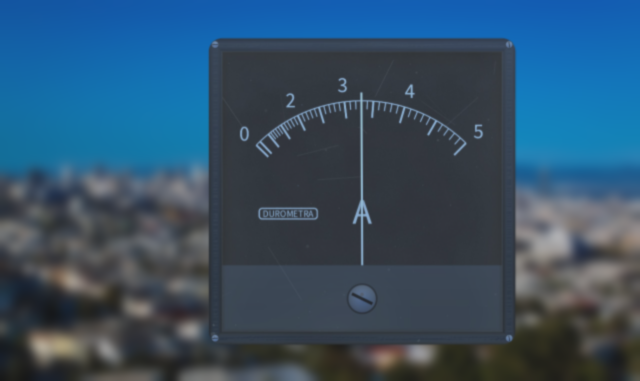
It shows 3.3,A
